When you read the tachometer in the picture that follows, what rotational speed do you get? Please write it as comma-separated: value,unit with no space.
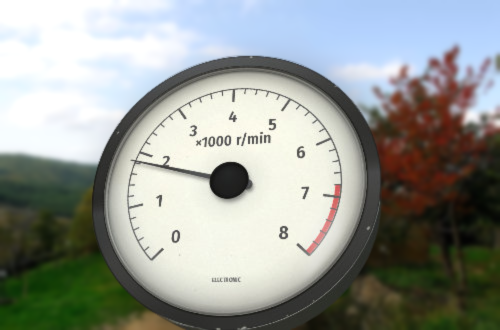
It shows 1800,rpm
